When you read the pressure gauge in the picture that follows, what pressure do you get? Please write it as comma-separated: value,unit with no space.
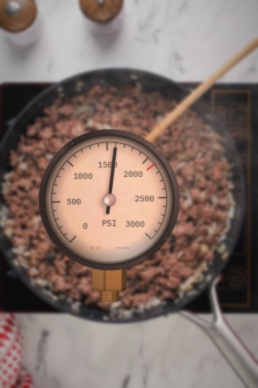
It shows 1600,psi
